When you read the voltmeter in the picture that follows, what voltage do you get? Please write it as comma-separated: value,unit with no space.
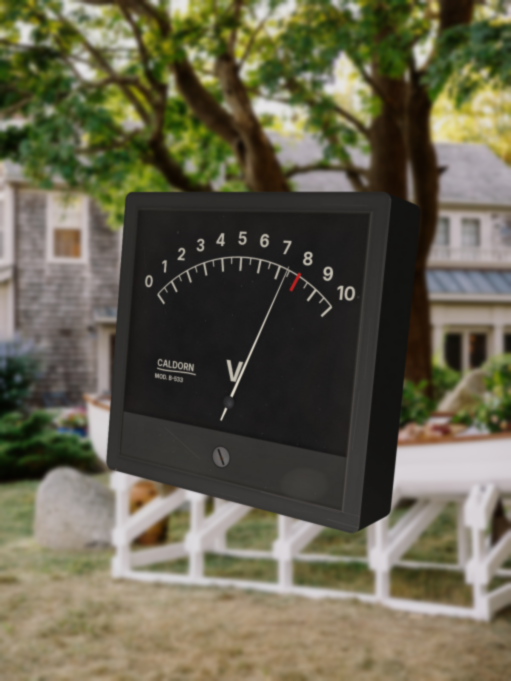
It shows 7.5,V
